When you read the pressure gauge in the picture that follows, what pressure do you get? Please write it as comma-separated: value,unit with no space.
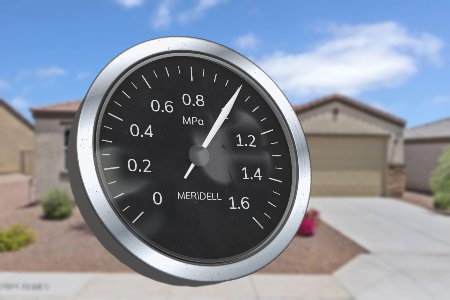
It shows 1,MPa
